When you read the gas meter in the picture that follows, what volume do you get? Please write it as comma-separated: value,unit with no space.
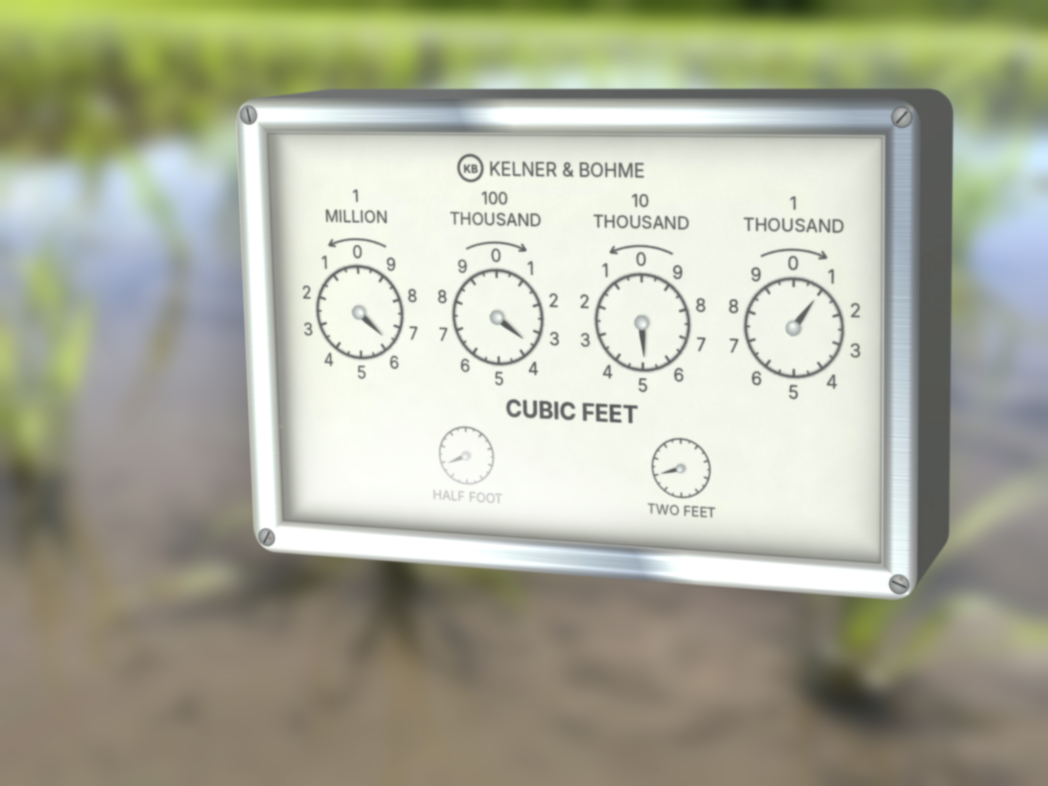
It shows 635100,ft³
